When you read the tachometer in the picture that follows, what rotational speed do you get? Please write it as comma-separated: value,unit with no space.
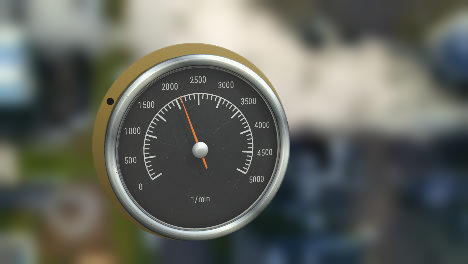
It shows 2100,rpm
